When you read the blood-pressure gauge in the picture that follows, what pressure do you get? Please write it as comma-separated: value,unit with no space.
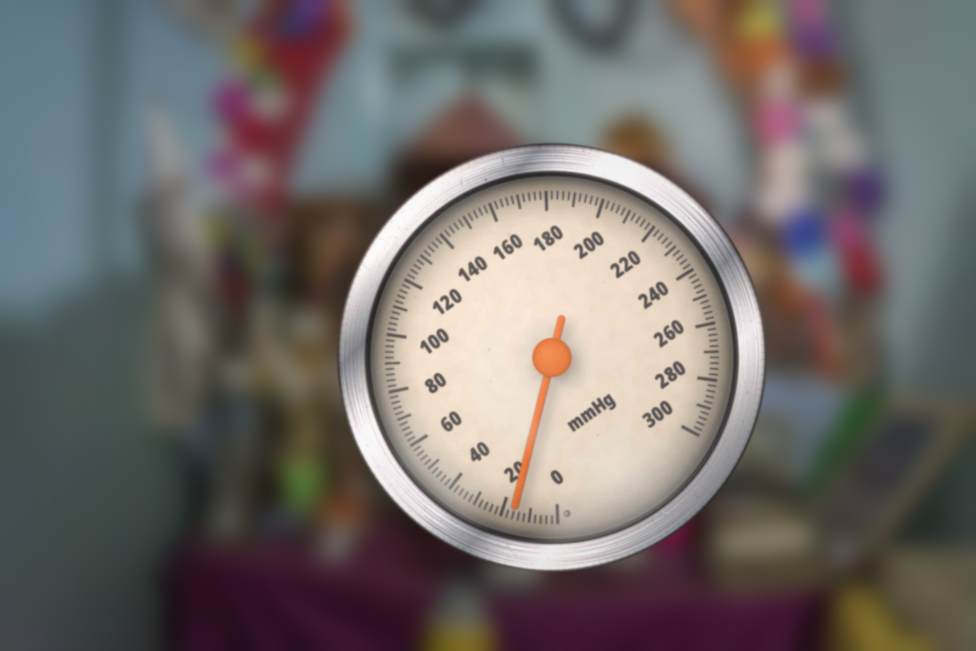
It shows 16,mmHg
